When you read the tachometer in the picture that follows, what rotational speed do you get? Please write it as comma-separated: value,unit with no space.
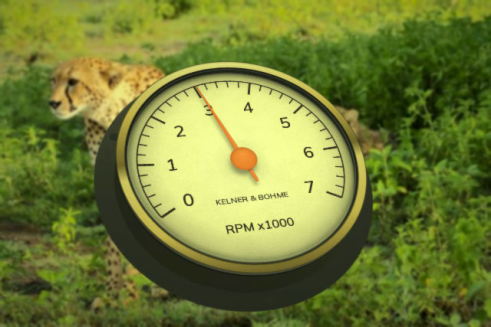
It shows 3000,rpm
